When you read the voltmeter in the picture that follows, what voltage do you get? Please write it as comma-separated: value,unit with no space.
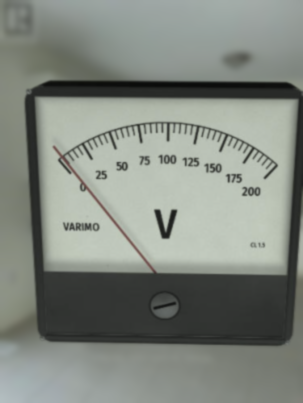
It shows 5,V
